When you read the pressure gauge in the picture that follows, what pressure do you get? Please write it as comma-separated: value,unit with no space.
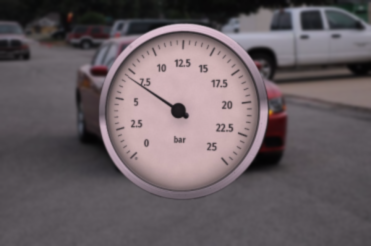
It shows 7,bar
